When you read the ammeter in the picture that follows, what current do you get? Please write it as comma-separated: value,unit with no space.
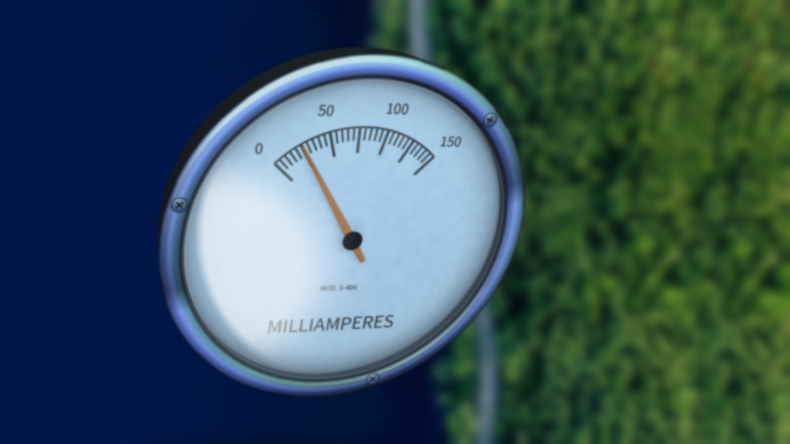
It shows 25,mA
